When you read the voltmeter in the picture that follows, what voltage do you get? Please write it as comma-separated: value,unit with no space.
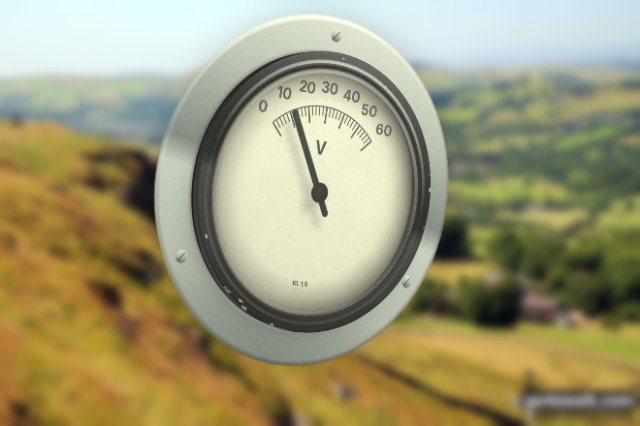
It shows 10,V
